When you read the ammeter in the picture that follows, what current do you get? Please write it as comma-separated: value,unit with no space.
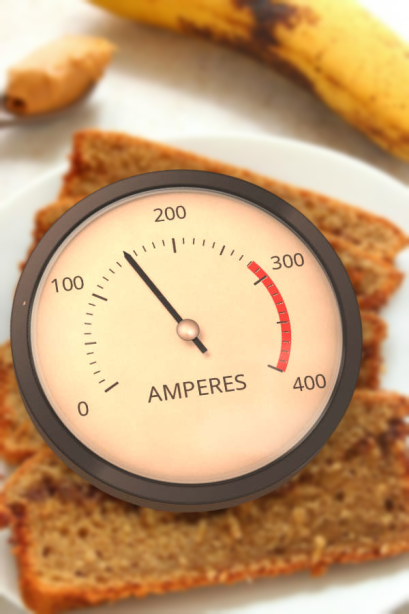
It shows 150,A
